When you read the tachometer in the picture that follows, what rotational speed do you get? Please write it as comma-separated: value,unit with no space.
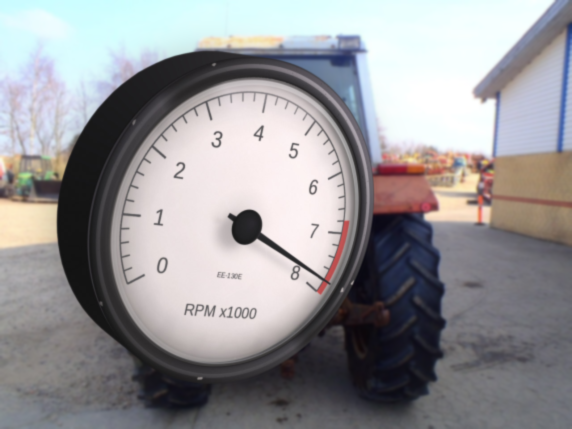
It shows 7800,rpm
